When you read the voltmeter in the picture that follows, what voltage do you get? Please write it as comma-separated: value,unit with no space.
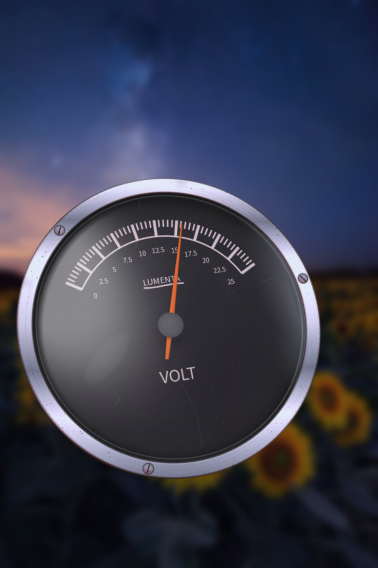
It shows 15.5,V
